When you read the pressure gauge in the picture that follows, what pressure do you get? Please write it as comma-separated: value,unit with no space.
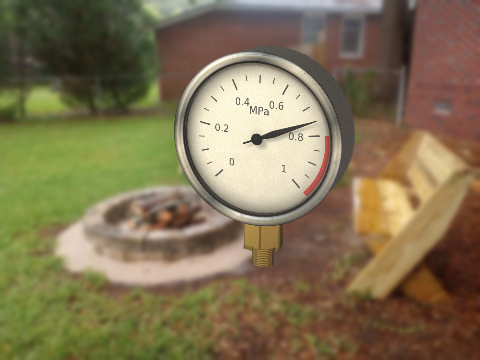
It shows 0.75,MPa
